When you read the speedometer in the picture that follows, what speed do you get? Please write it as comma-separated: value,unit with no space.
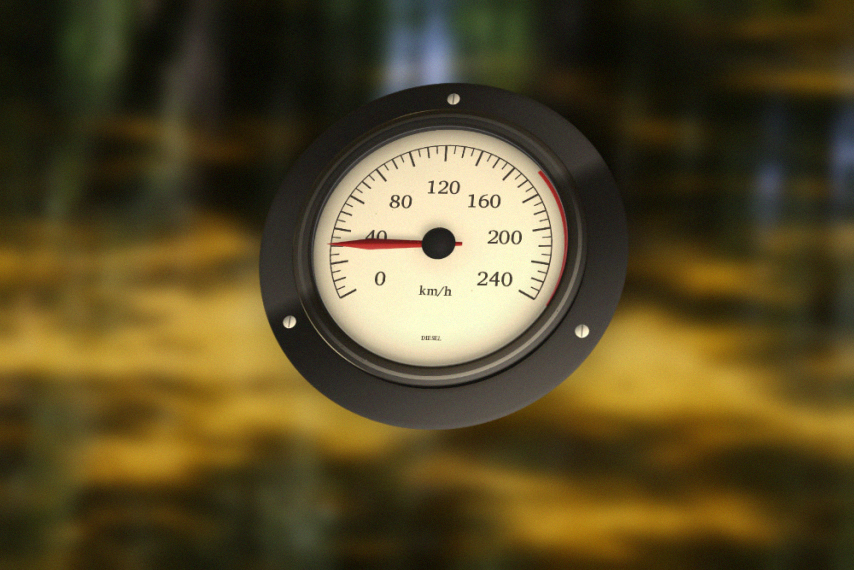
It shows 30,km/h
